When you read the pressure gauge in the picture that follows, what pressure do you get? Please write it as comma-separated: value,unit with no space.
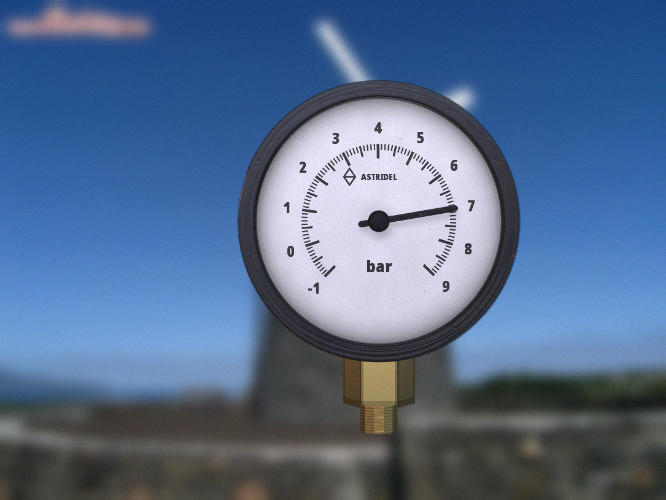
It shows 7,bar
